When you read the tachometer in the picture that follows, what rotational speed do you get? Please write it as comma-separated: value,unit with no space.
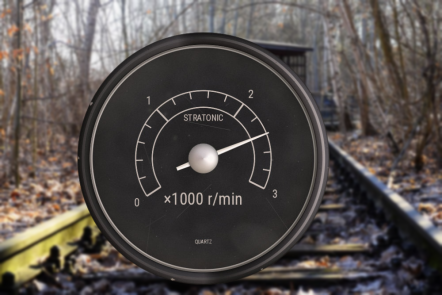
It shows 2400,rpm
